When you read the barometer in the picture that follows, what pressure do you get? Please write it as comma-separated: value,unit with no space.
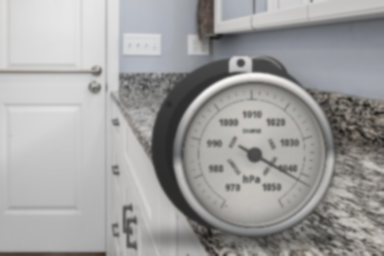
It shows 1042,hPa
